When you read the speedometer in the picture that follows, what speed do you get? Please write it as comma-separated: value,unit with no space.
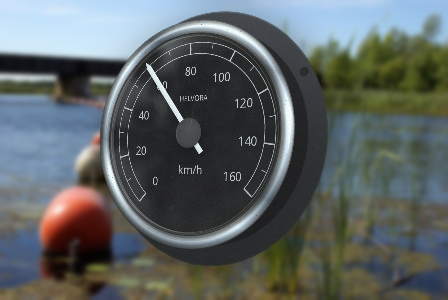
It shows 60,km/h
